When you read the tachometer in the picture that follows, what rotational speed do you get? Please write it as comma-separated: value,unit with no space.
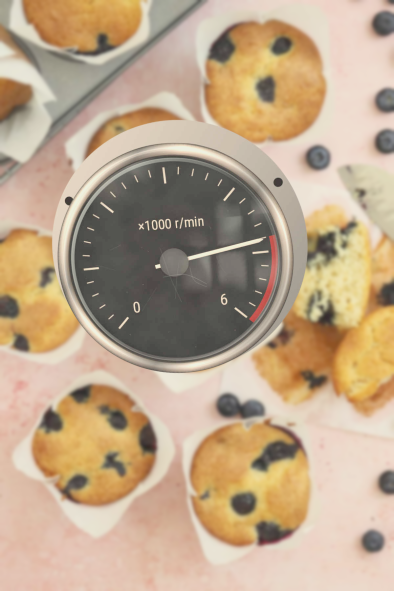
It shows 4800,rpm
